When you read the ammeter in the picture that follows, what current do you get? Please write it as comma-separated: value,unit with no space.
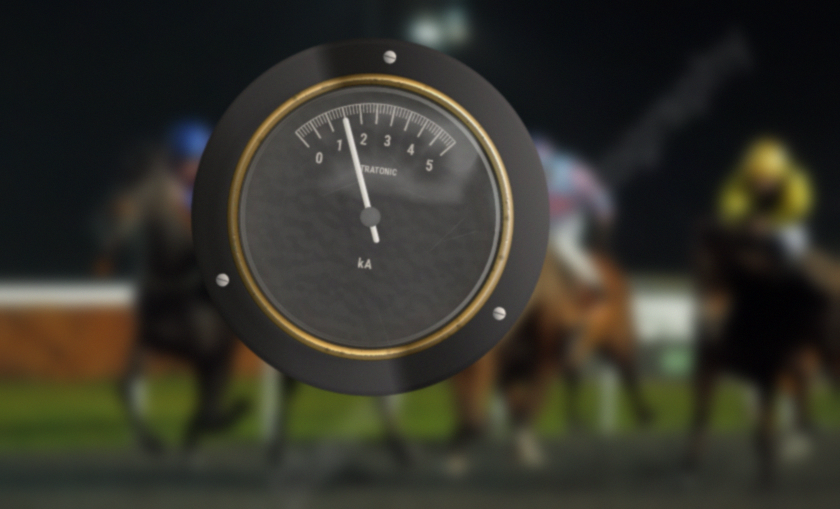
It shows 1.5,kA
